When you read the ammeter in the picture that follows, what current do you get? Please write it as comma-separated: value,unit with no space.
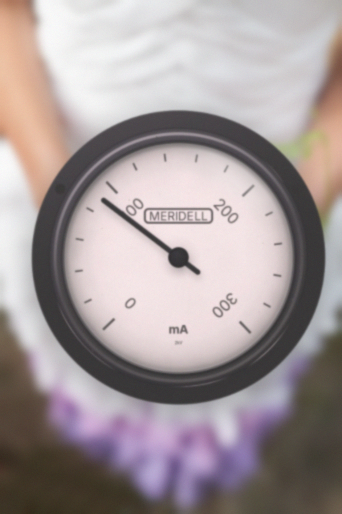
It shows 90,mA
